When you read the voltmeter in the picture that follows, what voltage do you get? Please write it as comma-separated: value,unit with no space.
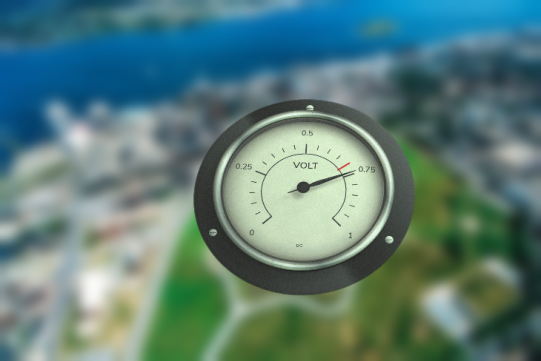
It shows 0.75,V
